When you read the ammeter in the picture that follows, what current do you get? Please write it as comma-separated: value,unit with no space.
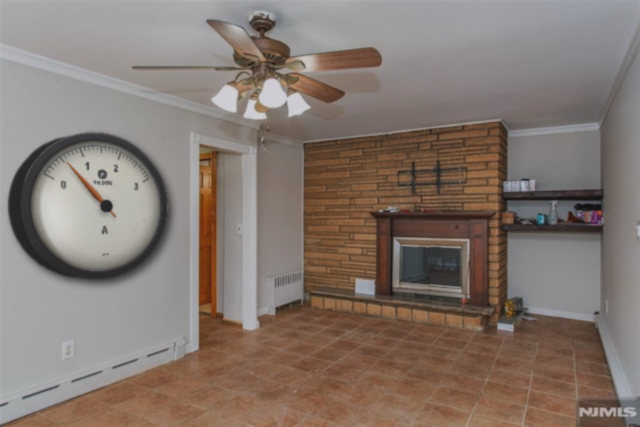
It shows 0.5,A
